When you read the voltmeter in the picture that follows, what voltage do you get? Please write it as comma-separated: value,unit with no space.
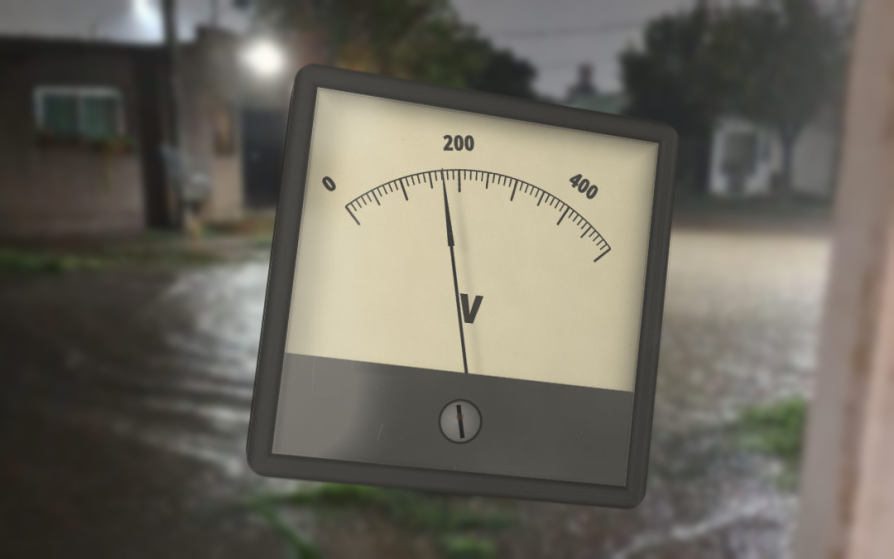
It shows 170,V
